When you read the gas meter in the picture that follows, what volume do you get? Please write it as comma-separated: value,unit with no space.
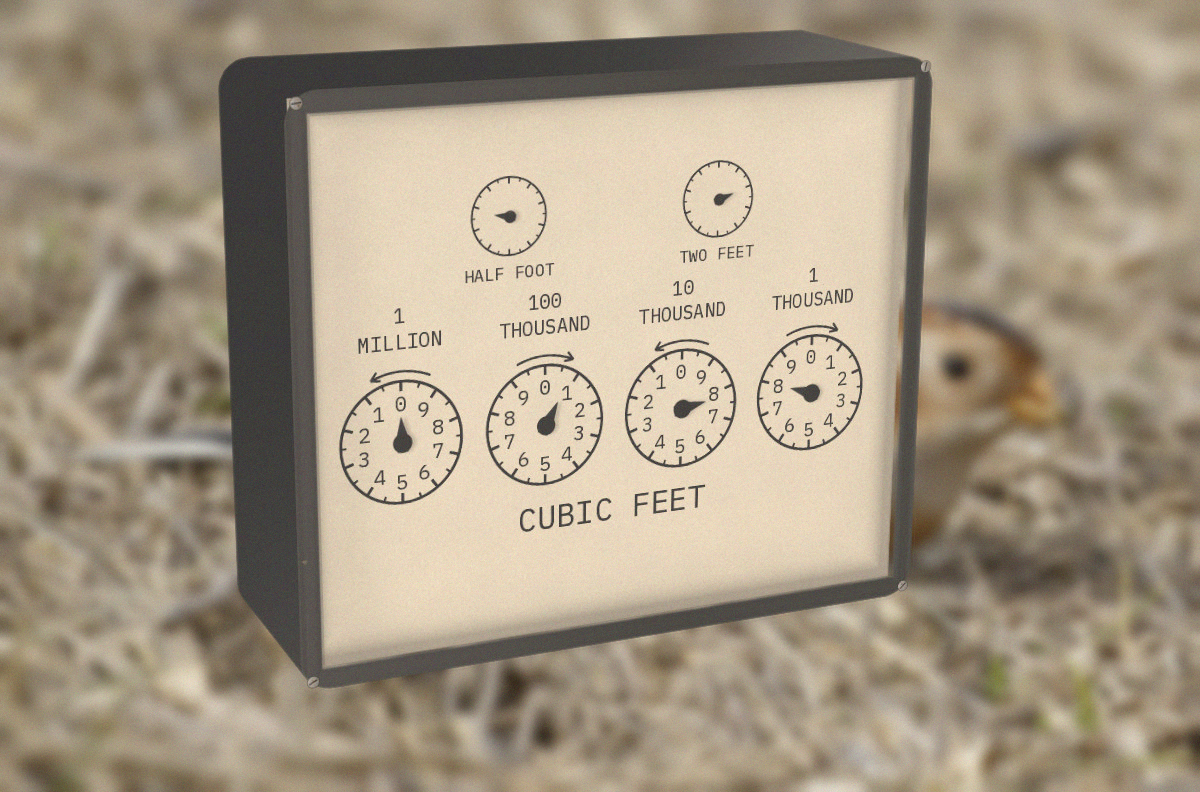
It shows 7800,ft³
